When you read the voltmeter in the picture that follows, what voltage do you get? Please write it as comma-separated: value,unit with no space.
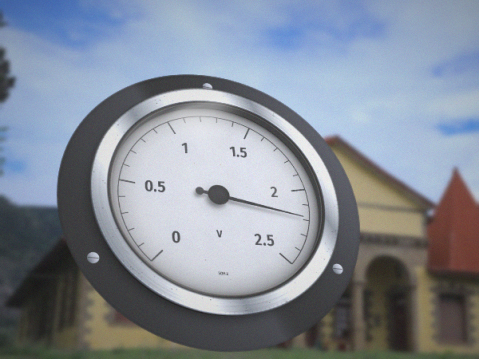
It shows 2.2,V
